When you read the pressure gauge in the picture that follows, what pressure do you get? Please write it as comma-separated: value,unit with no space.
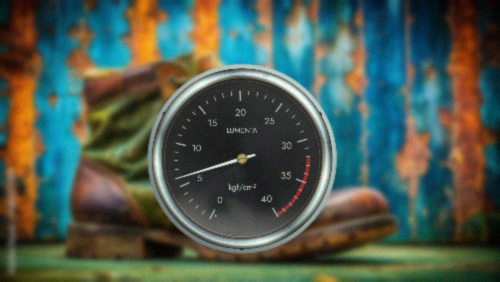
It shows 6,kg/cm²
